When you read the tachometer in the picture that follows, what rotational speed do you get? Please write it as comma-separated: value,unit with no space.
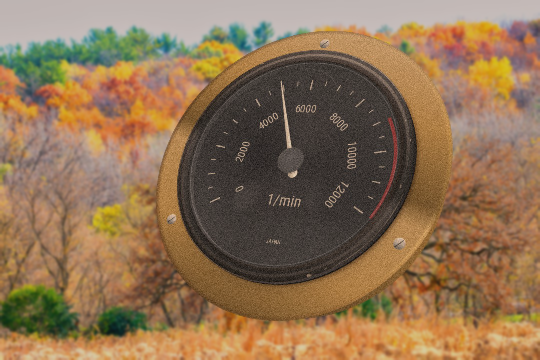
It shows 5000,rpm
